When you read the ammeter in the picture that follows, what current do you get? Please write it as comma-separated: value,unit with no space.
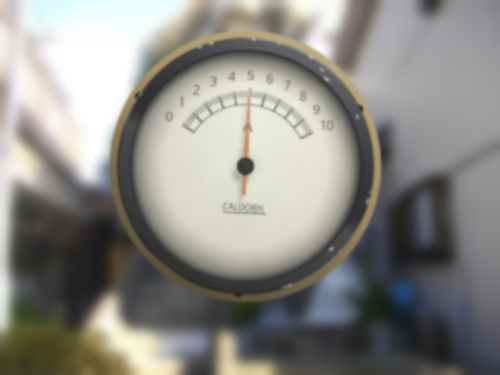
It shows 5,A
